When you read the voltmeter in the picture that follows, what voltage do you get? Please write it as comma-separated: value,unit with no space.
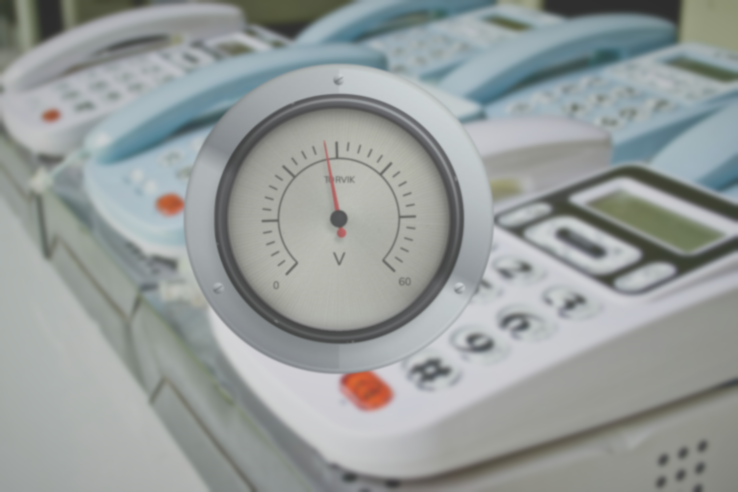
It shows 28,V
